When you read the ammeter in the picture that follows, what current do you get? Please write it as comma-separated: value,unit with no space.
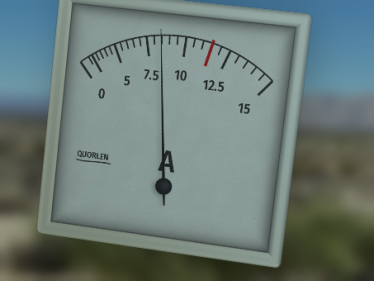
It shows 8.5,A
